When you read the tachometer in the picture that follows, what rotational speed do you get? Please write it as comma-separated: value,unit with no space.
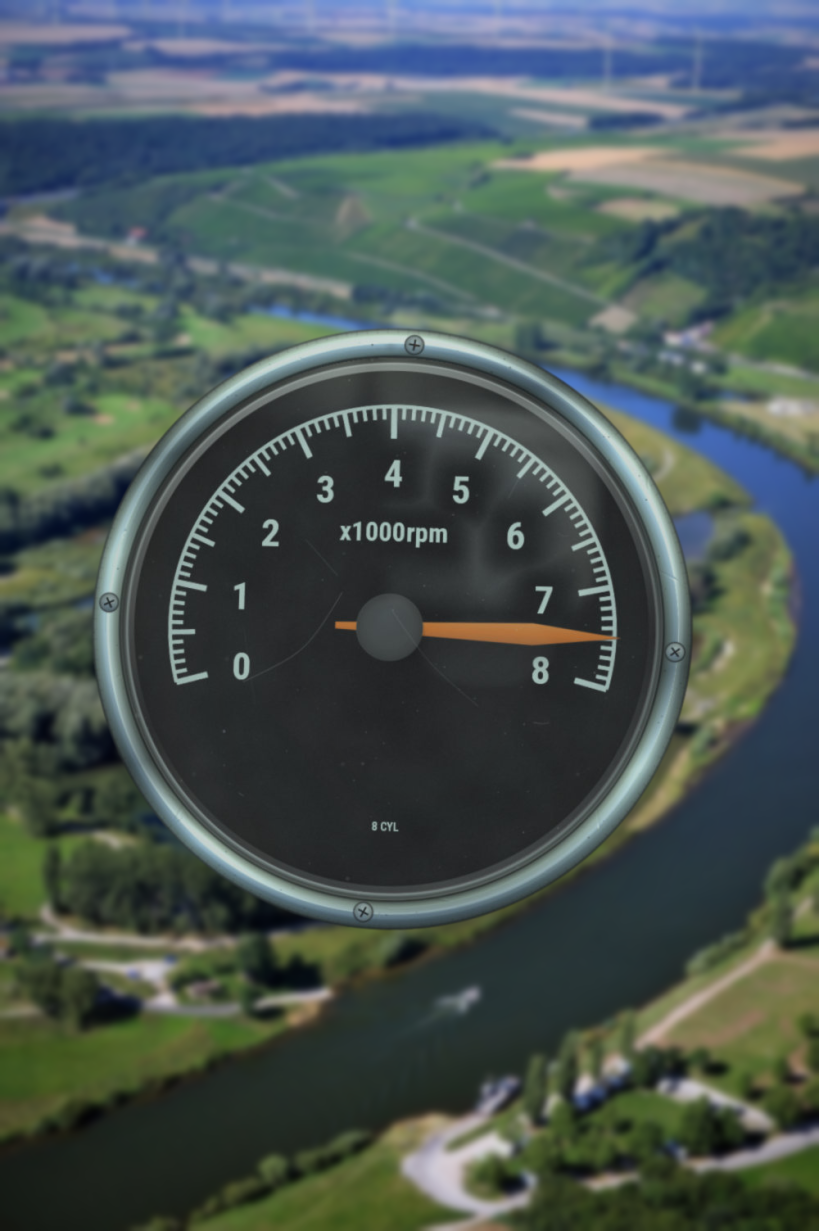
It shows 7500,rpm
